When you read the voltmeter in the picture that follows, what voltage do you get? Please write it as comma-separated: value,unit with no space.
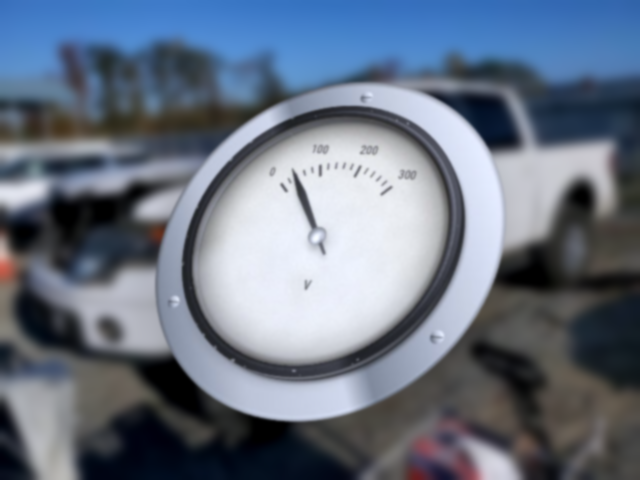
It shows 40,V
